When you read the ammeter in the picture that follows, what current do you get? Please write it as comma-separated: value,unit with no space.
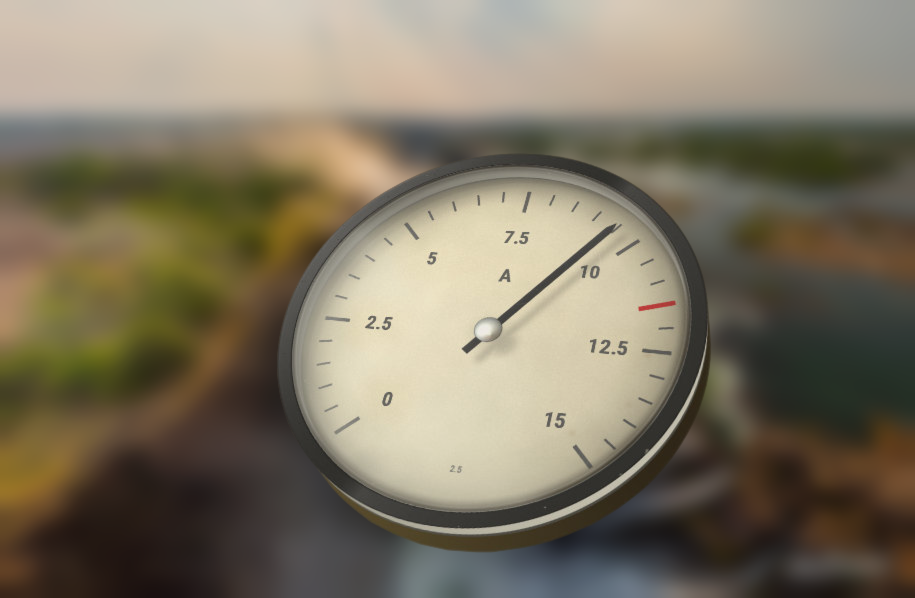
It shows 9.5,A
